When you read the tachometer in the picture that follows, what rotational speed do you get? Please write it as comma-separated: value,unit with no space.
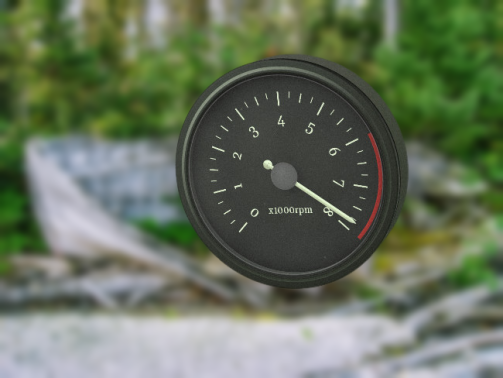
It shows 7750,rpm
